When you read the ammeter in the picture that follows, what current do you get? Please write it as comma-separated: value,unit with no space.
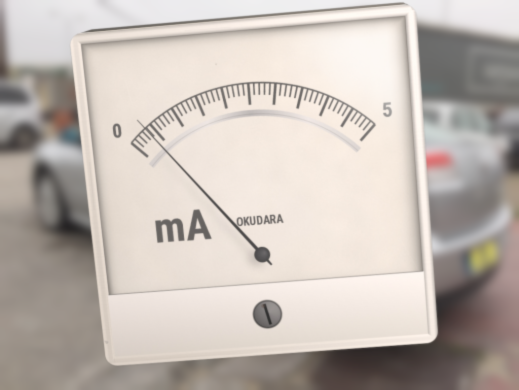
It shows 0.4,mA
